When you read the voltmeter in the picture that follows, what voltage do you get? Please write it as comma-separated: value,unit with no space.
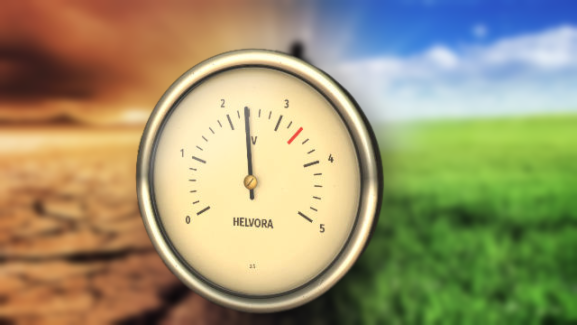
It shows 2.4,V
